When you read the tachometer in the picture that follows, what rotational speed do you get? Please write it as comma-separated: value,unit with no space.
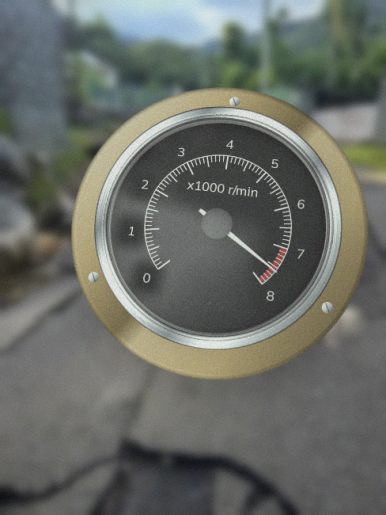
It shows 7600,rpm
